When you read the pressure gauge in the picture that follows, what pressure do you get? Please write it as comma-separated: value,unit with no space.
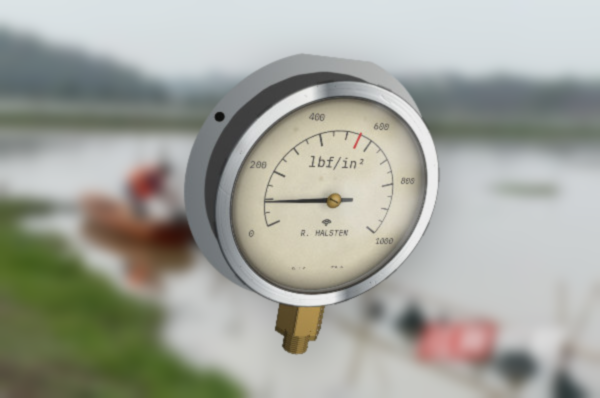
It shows 100,psi
